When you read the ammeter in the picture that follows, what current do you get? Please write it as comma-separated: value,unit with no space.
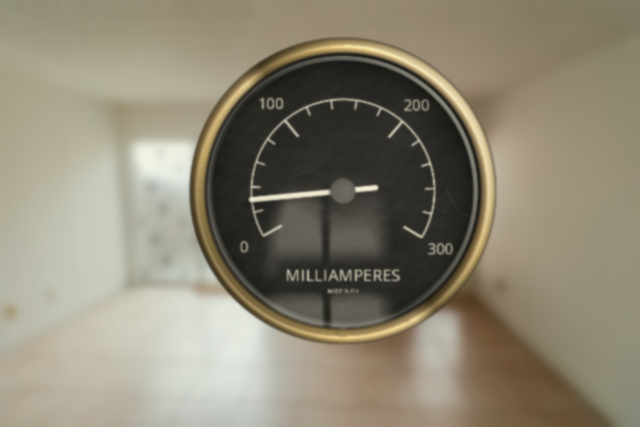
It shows 30,mA
